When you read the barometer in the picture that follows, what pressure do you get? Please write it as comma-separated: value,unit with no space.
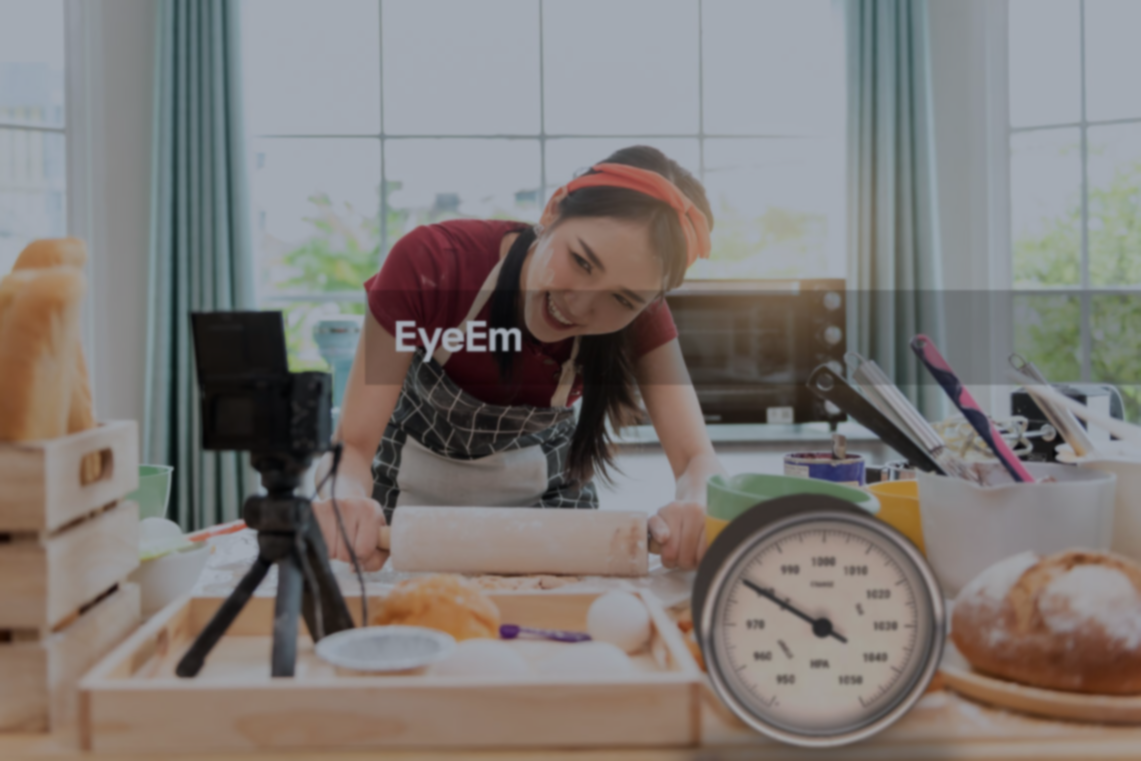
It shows 980,hPa
